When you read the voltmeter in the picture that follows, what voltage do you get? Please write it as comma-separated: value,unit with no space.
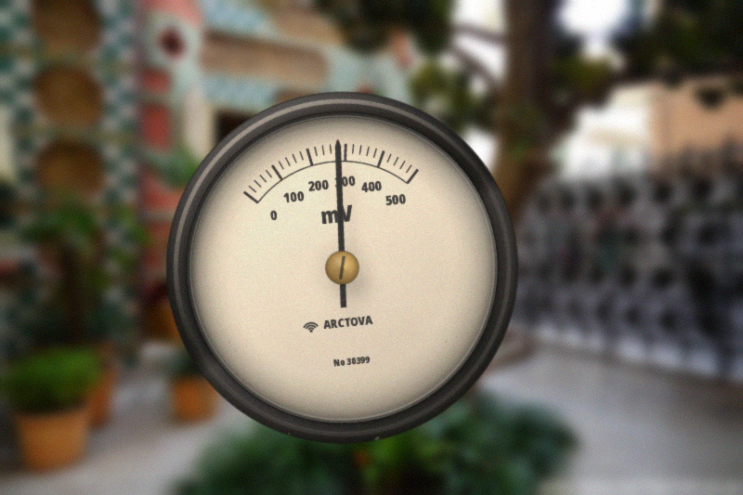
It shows 280,mV
